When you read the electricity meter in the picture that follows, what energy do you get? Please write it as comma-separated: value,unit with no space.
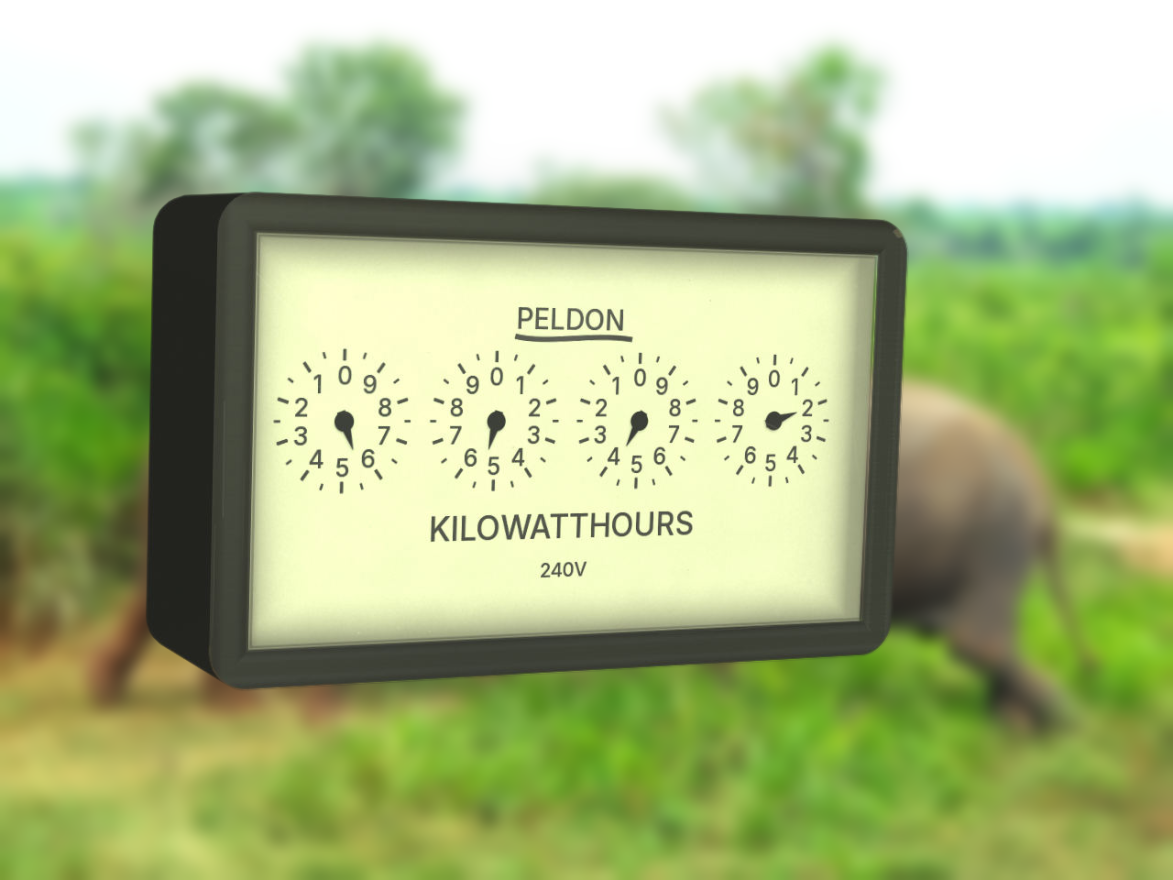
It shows 5542,kWh
